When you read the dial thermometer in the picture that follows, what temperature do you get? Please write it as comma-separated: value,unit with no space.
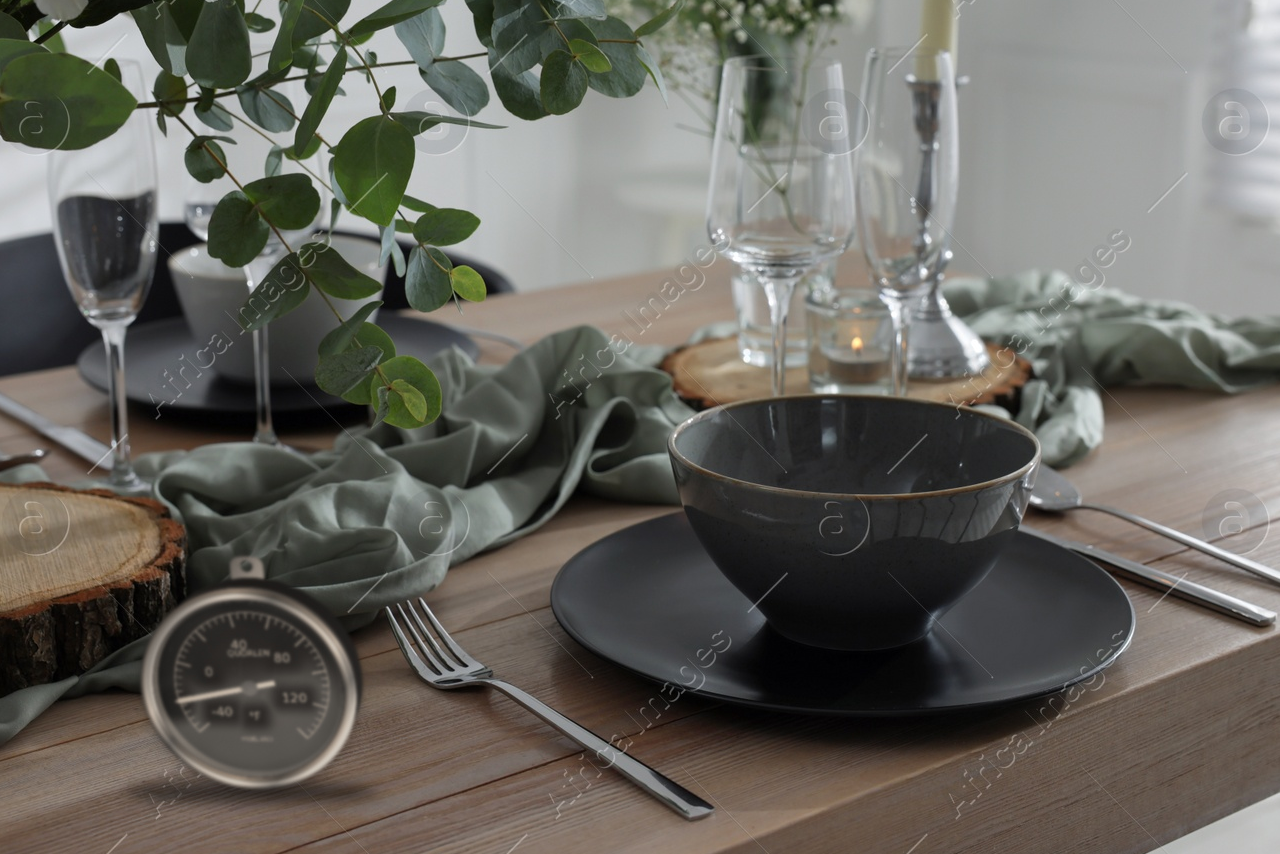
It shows -20,°F
